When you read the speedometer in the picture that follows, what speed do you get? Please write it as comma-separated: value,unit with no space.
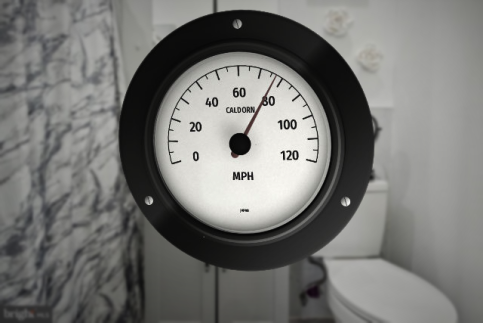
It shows 77.5,mph
